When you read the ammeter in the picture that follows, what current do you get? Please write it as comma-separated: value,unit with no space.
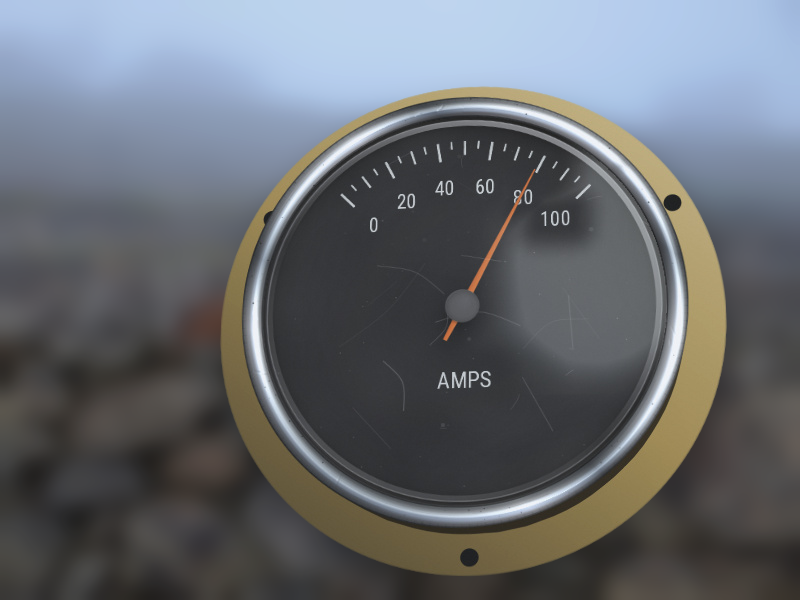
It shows 80,A
